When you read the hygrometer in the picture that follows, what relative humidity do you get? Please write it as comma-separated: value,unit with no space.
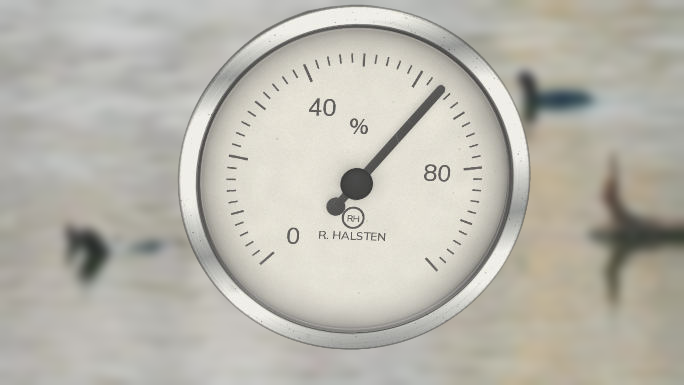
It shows 64,%
